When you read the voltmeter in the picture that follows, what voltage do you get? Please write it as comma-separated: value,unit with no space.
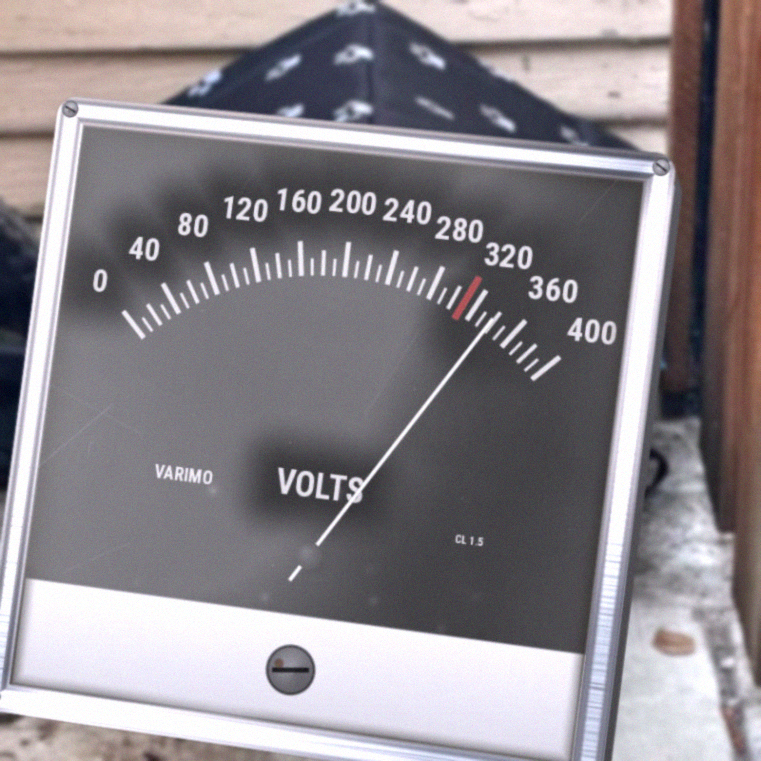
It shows 340,V
